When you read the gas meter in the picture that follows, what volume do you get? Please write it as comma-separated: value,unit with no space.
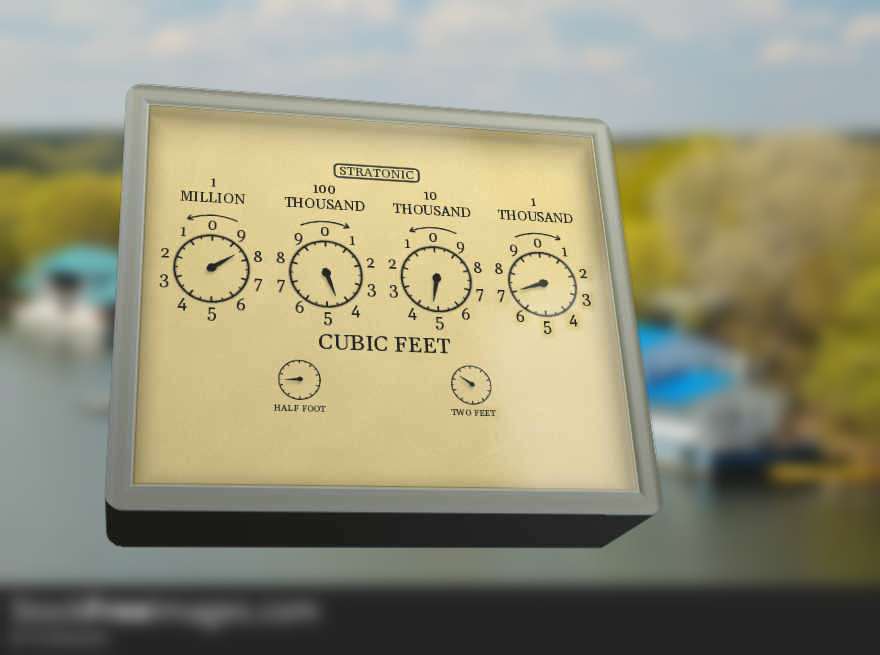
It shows 844700,ft³
